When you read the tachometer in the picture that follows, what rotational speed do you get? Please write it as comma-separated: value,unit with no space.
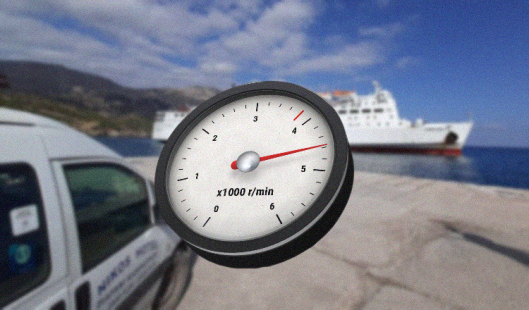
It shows 4600,rpm
